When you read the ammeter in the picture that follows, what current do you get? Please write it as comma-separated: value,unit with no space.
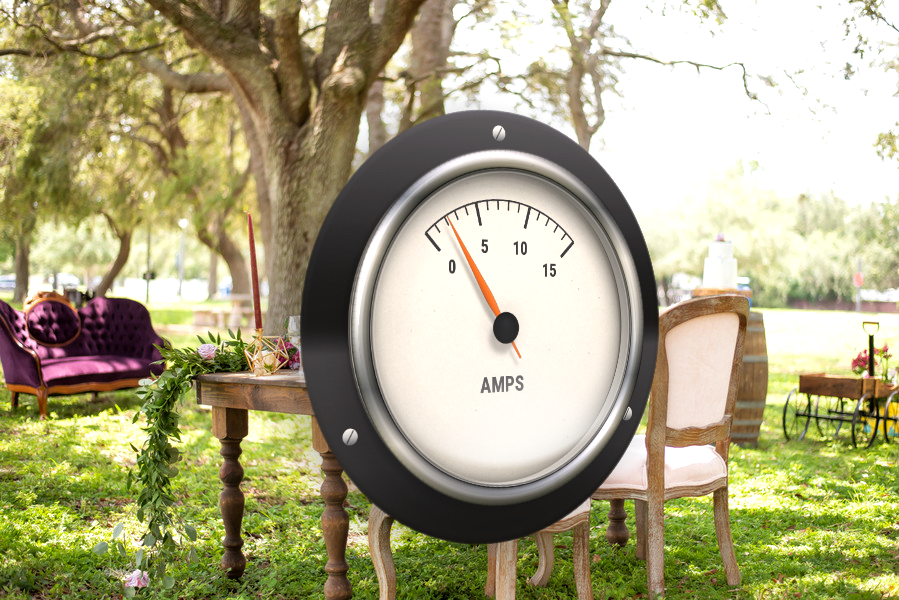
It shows 2,A
